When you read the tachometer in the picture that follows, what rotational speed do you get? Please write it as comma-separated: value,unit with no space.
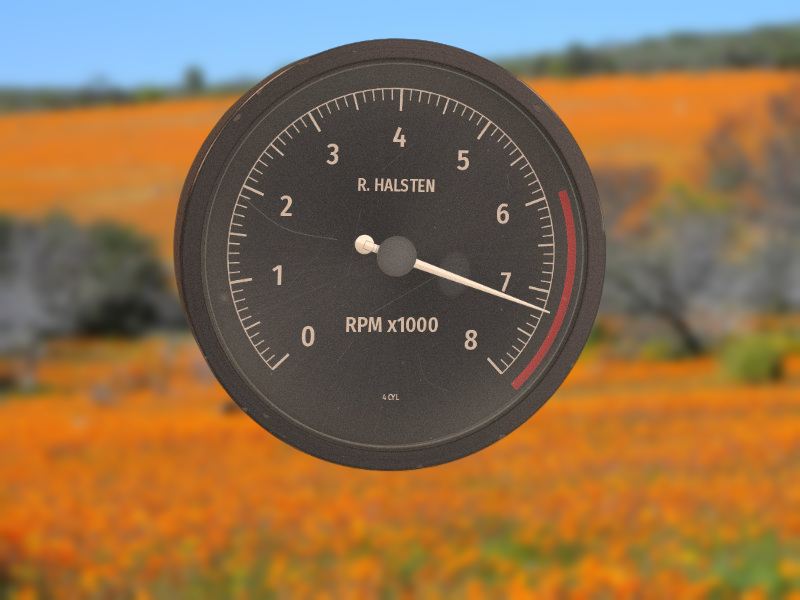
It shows 7200,rpm
